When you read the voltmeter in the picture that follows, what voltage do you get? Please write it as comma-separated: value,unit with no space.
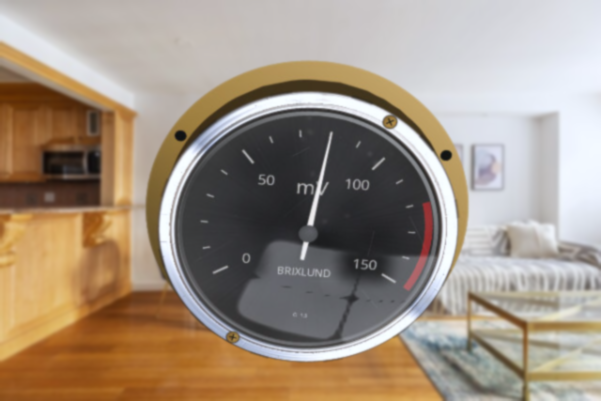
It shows 80,mV
